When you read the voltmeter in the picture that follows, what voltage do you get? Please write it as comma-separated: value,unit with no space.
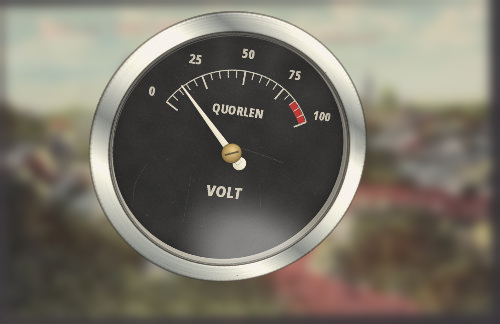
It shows 12.5,V
